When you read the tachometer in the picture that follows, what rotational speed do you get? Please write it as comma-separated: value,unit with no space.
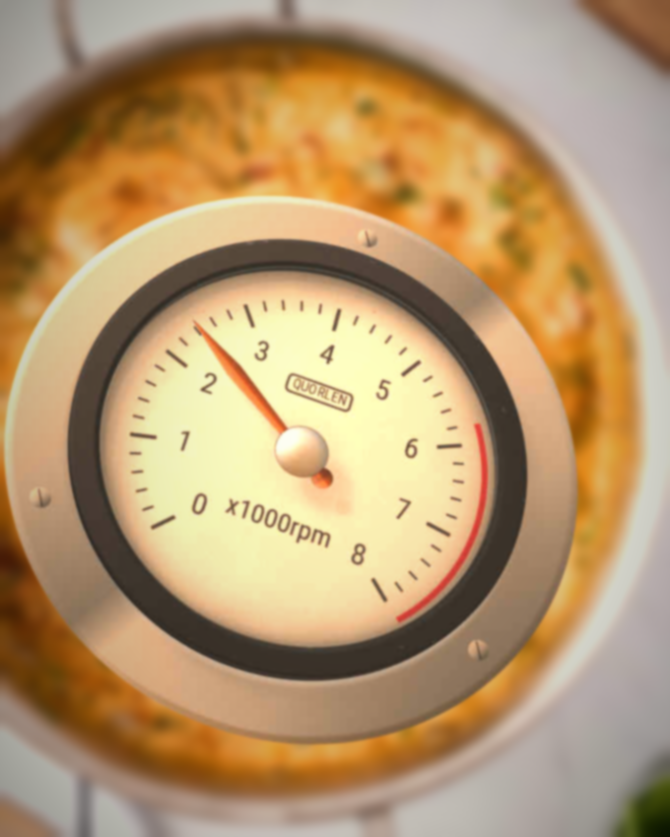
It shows 2400,rpm
